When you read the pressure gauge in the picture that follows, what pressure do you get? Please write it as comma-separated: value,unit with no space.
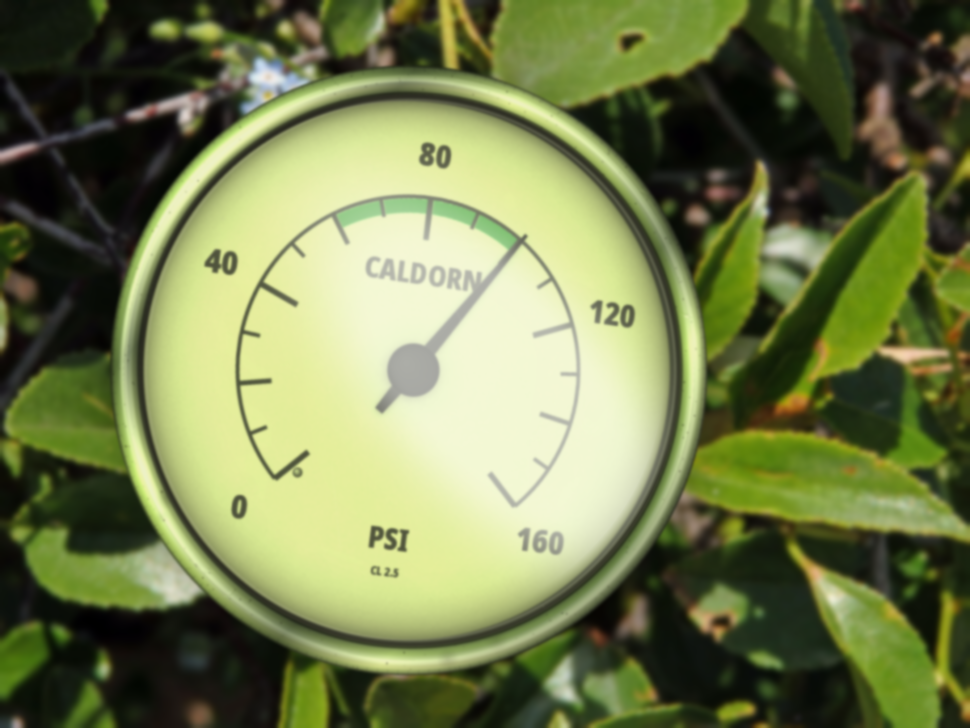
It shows 100,psi
